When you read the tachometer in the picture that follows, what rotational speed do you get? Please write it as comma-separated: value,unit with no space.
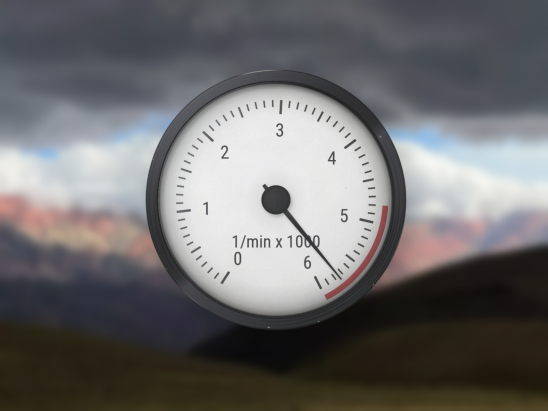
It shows 5750,rpm
